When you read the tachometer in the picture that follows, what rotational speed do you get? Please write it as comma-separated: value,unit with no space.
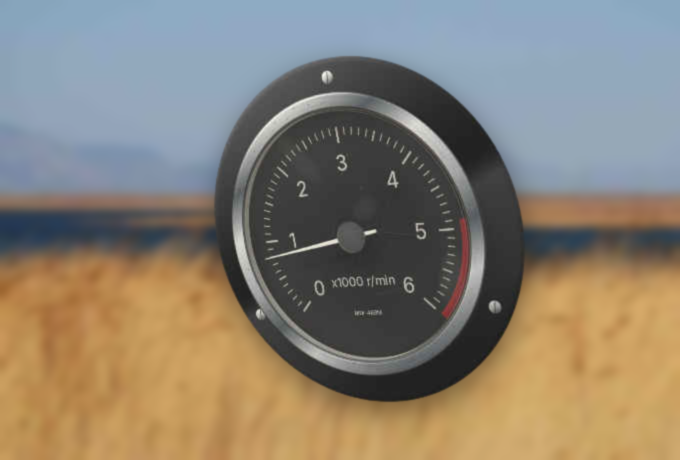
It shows 800,rpm
